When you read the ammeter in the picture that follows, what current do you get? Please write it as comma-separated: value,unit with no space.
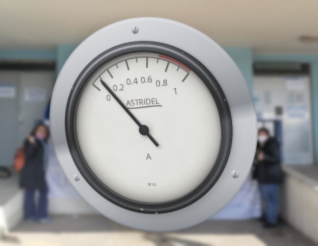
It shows 0.1,A
